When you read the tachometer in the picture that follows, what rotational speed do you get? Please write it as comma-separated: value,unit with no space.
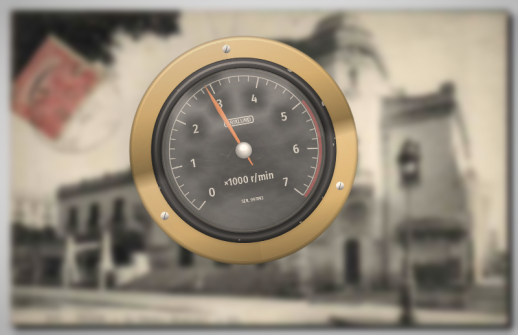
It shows 2900,rpm
